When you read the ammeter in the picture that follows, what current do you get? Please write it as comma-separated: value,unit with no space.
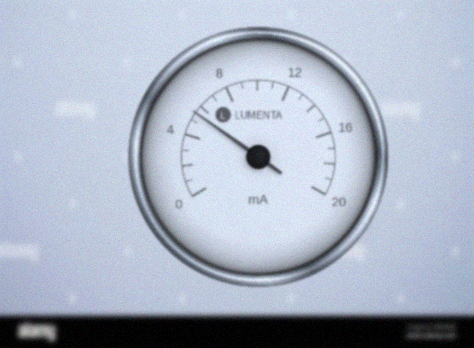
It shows 5.5,mA
